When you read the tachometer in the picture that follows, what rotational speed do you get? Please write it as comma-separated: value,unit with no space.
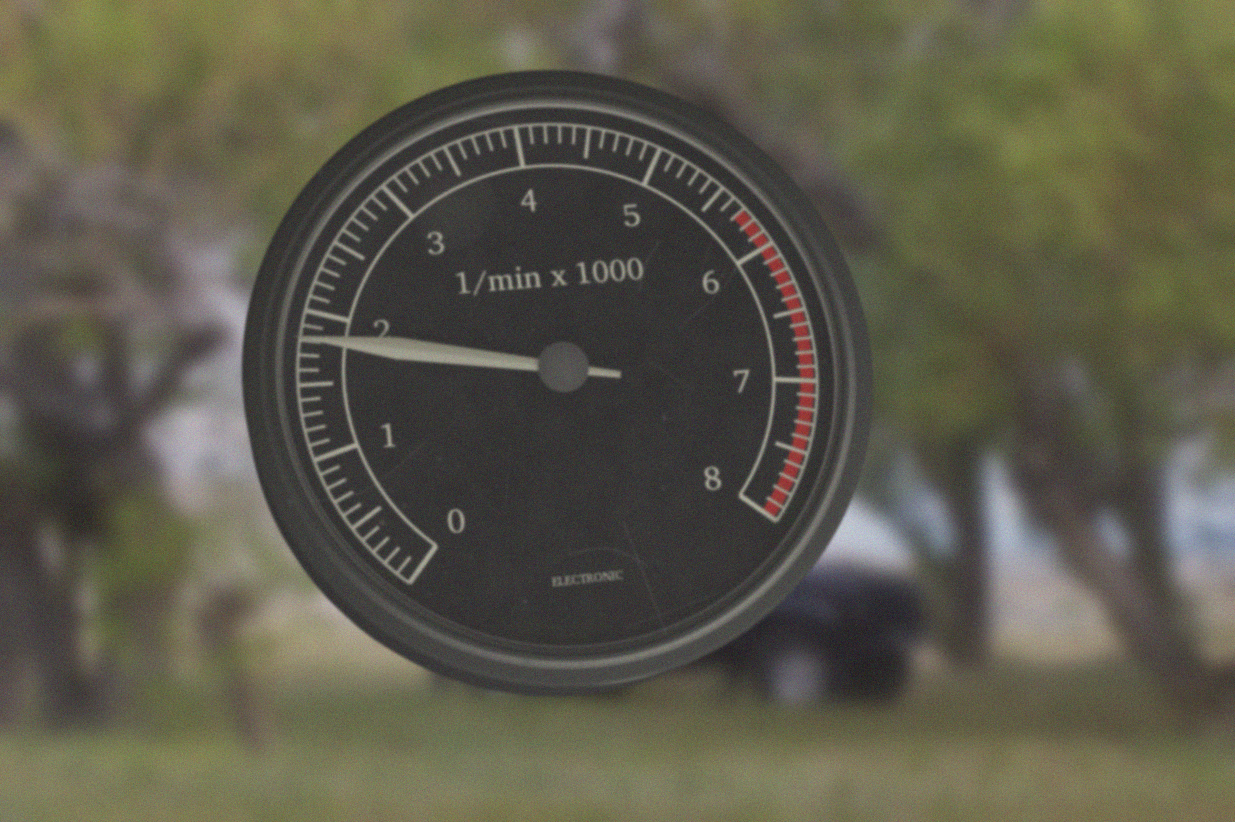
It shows 1800,rpm
